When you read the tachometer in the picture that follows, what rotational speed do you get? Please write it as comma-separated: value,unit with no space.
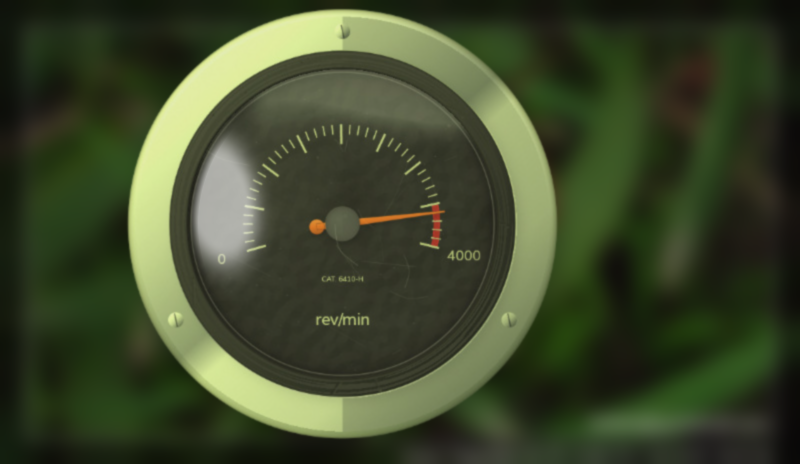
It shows 3600,rpm
